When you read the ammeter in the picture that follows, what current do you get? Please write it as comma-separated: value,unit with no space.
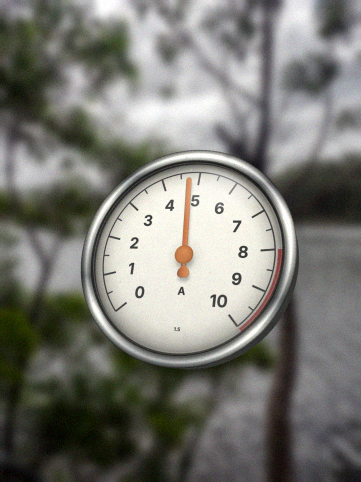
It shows 4.75,A
